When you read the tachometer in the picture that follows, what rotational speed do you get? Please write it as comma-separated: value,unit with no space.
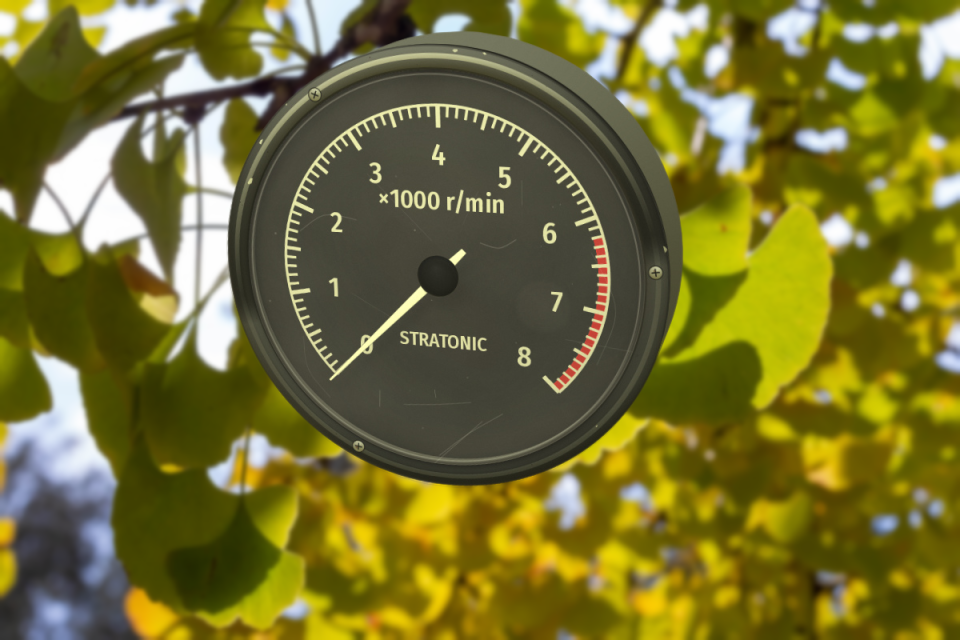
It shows 0,rpm
